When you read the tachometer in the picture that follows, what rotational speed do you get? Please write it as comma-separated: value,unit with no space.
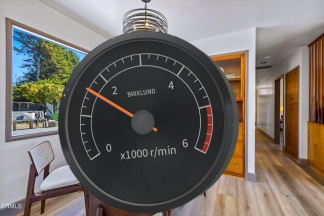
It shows 1600,rpm
